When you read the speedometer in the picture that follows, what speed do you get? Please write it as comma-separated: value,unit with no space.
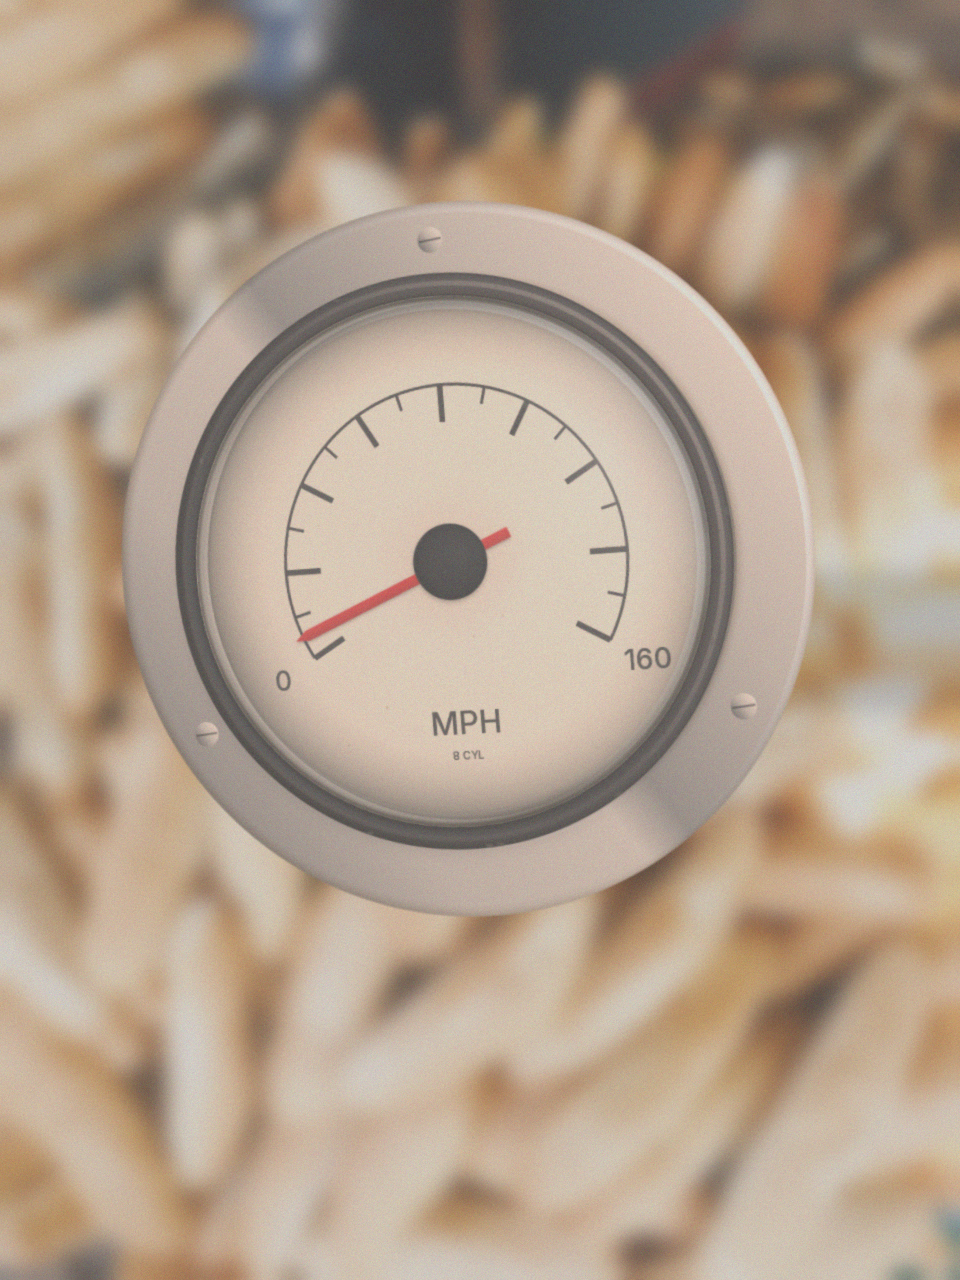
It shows 5,mph
